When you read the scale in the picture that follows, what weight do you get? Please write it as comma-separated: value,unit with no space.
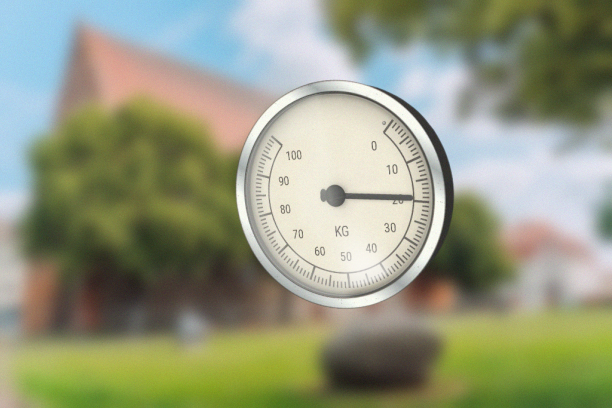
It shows 19,kg
